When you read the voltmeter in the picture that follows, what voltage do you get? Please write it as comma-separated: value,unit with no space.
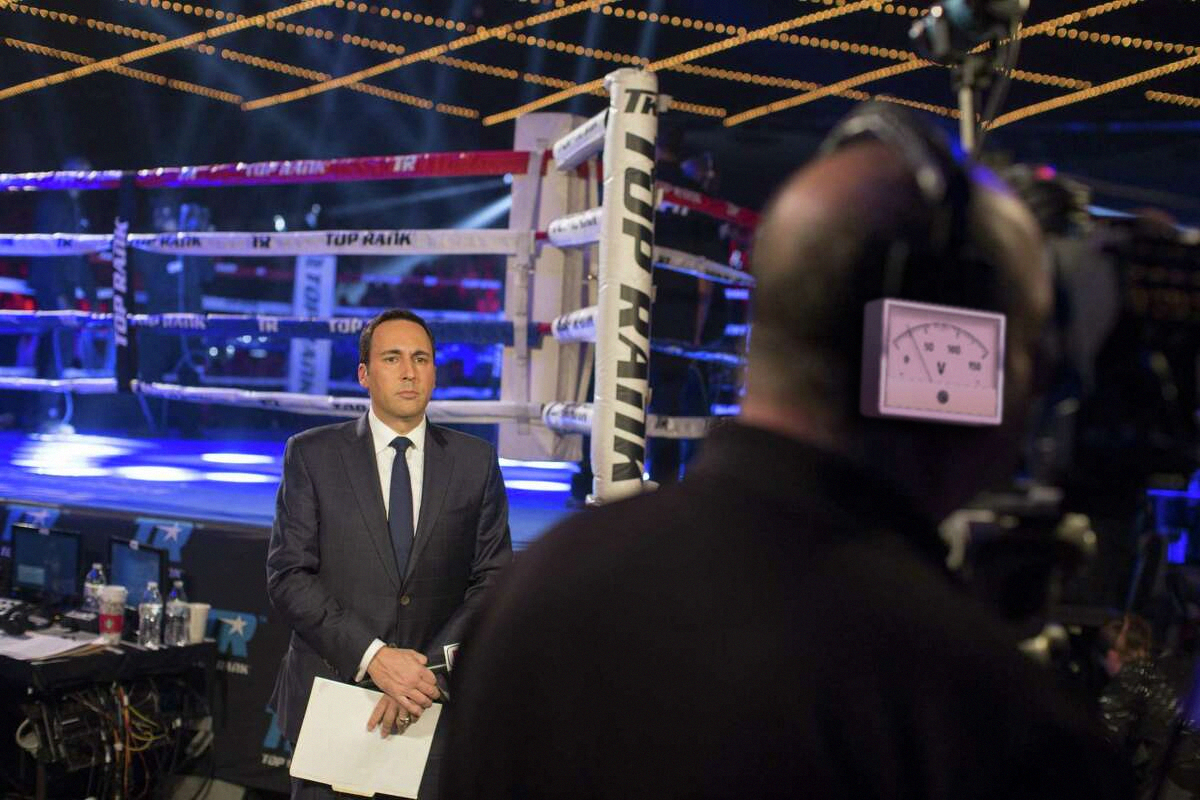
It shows 25,V
